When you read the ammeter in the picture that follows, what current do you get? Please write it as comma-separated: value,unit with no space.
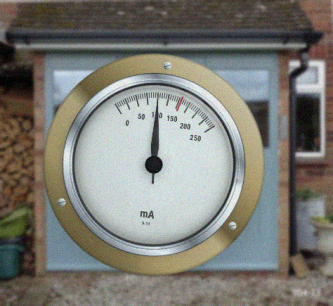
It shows 100,mA
